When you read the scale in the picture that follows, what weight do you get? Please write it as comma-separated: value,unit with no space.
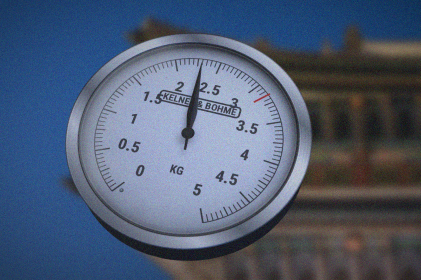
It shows 2.3,kg
